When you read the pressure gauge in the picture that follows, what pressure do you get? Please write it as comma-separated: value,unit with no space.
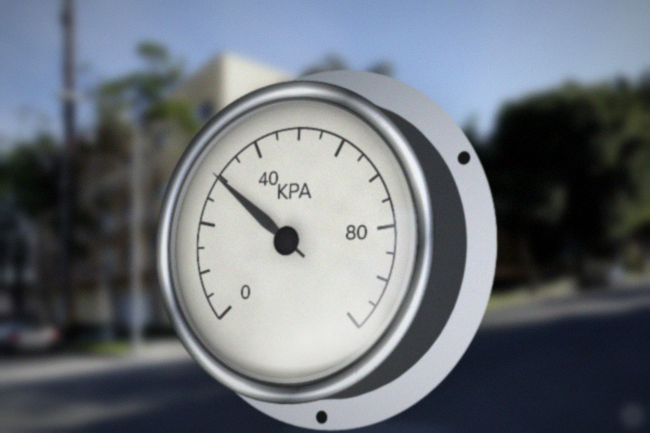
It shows 30,kPa
